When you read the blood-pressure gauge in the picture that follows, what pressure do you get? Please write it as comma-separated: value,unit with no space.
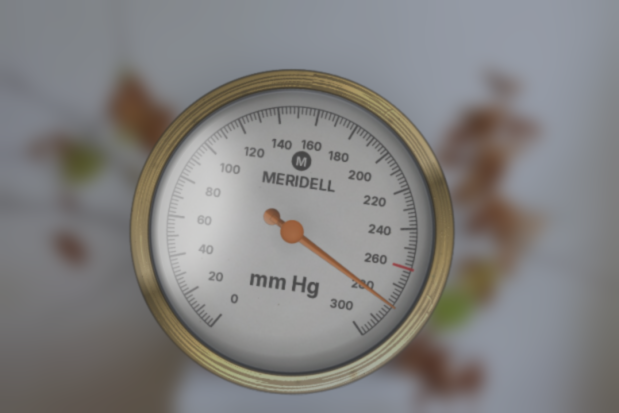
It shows 280,mmHg
